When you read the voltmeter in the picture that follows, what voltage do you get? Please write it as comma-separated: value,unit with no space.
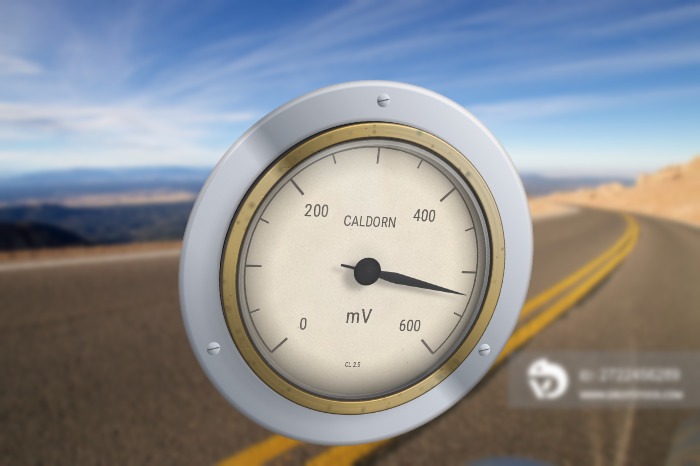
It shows 525,mV
